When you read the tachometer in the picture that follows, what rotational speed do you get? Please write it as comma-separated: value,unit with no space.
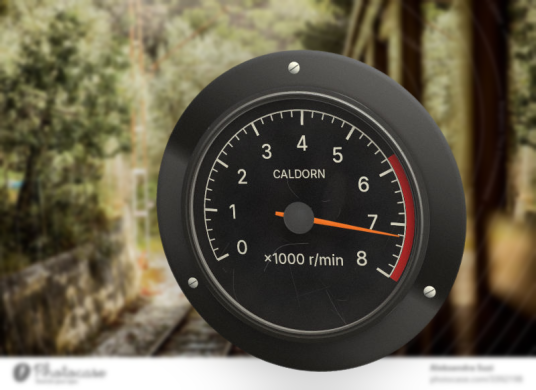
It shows 7200,rpm
